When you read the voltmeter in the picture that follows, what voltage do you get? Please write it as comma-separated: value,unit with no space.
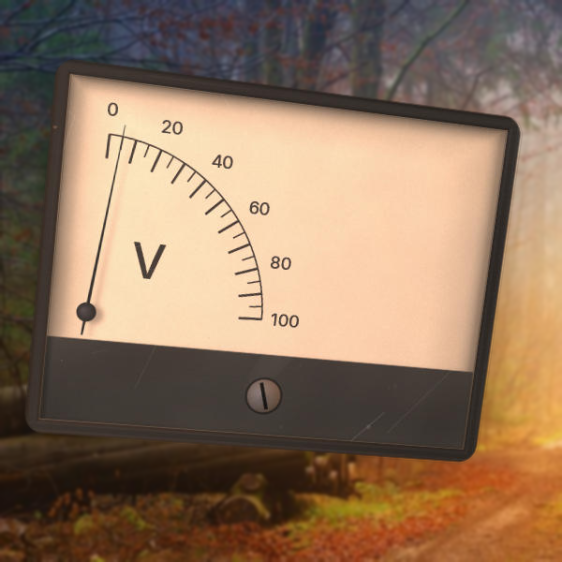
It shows 5,V
